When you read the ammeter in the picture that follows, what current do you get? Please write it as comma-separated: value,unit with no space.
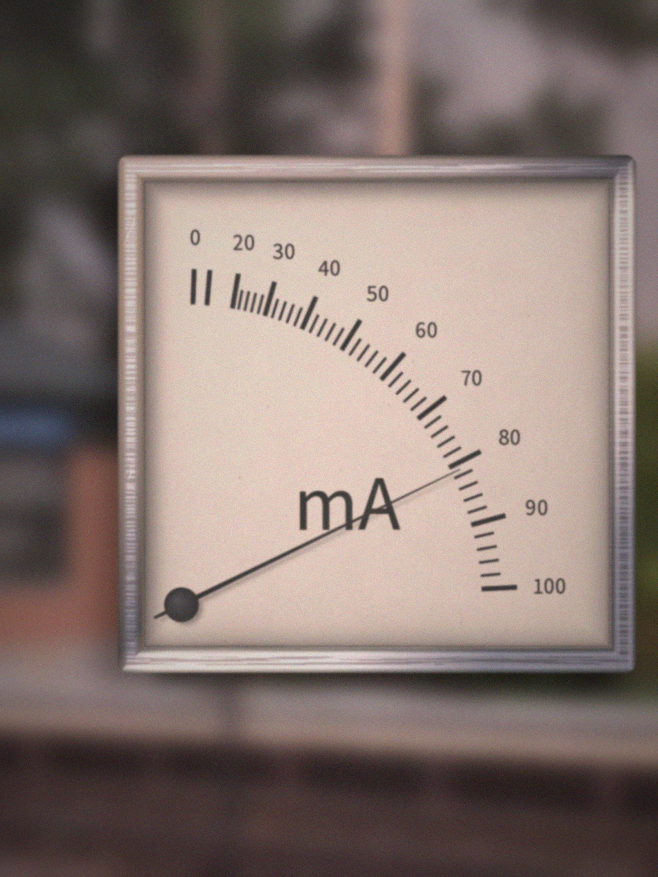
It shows 81,mA
